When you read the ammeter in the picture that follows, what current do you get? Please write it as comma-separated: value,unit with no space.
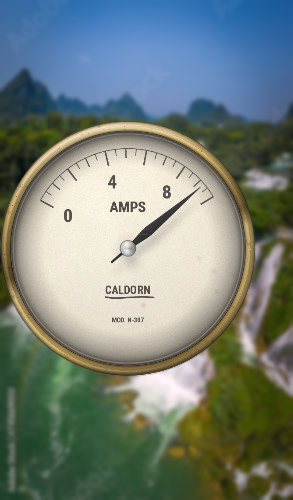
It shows 9.25,A
